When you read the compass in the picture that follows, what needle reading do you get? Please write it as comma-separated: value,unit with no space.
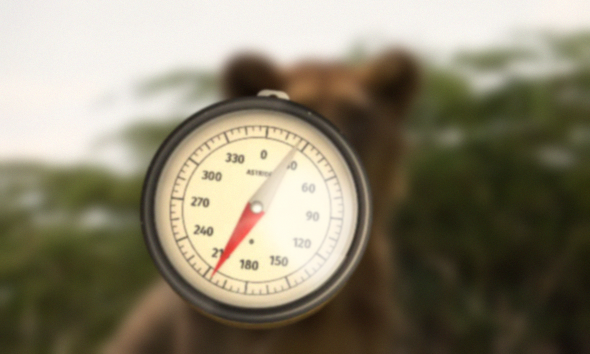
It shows 205,°
